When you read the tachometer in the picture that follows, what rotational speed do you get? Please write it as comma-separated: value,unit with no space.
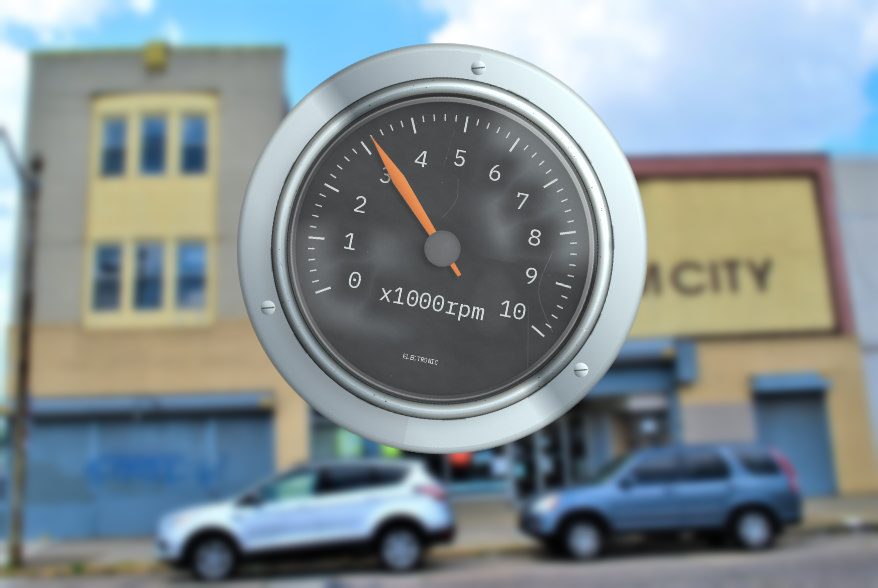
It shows 3200,rpm
